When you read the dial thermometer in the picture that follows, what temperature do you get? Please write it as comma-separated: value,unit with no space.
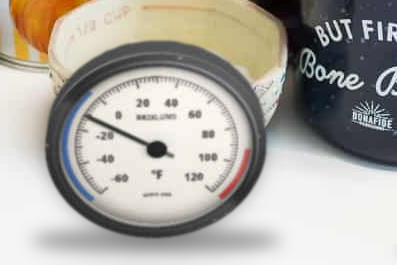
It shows -10,°F
